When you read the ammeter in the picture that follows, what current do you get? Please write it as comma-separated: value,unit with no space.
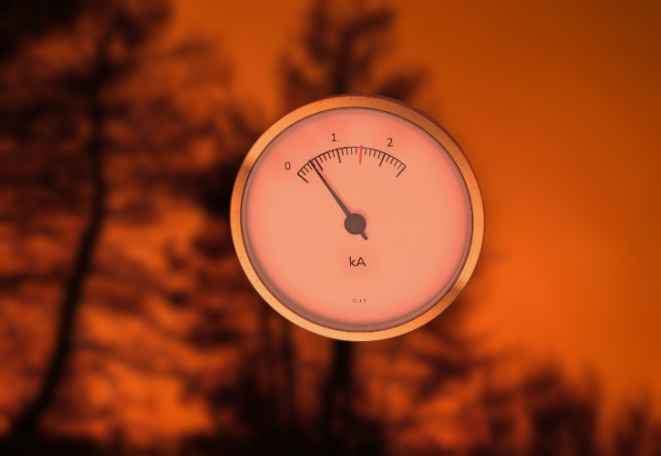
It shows 0.4,kA
